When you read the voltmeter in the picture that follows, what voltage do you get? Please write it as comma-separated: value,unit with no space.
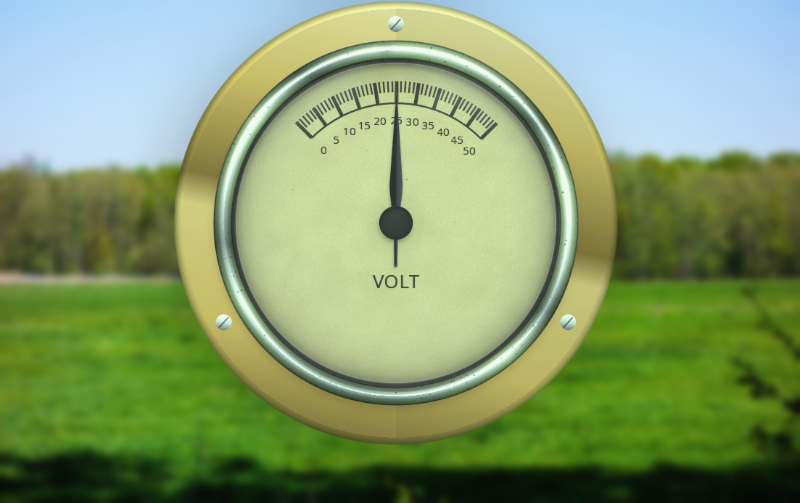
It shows 25,V
